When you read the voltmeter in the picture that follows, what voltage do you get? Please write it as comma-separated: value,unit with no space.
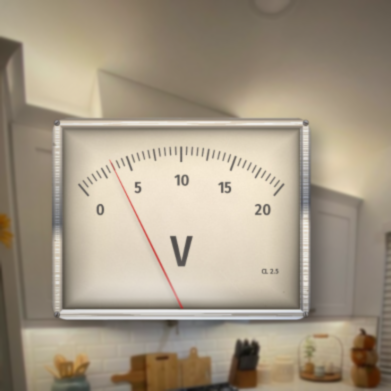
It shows 3.5,V
